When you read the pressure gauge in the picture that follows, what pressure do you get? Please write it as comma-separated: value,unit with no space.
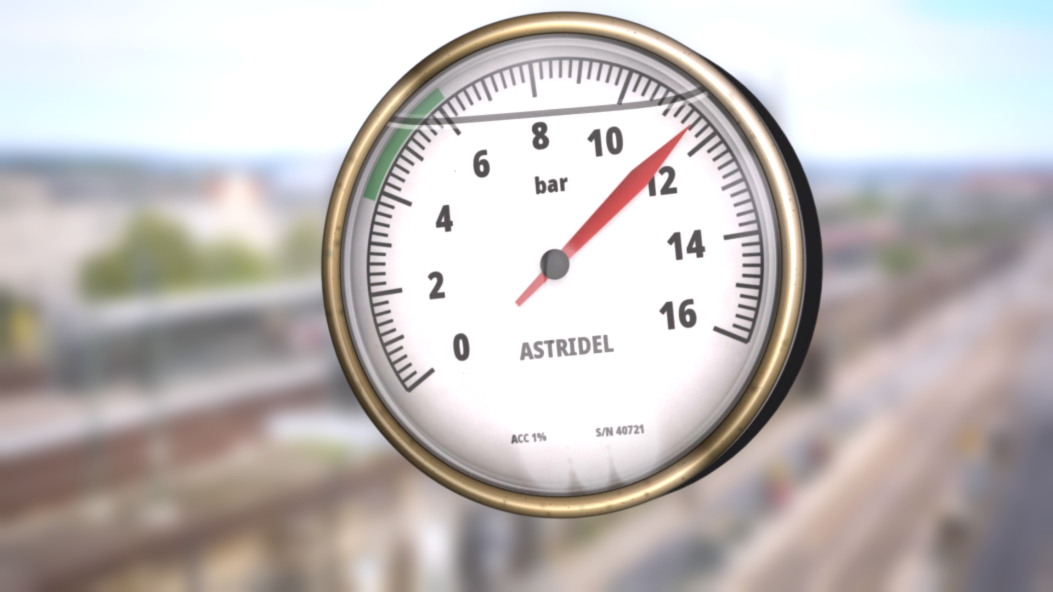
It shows 11.6,bar
